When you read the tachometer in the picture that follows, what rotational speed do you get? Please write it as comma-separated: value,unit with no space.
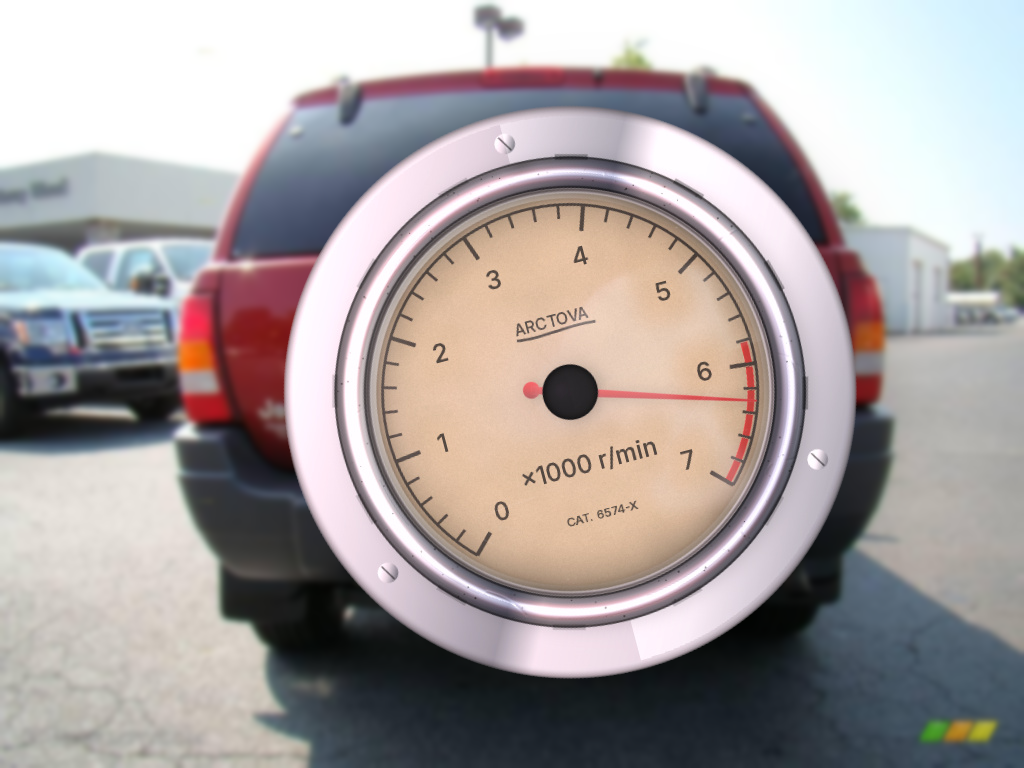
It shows 6300,rpm
